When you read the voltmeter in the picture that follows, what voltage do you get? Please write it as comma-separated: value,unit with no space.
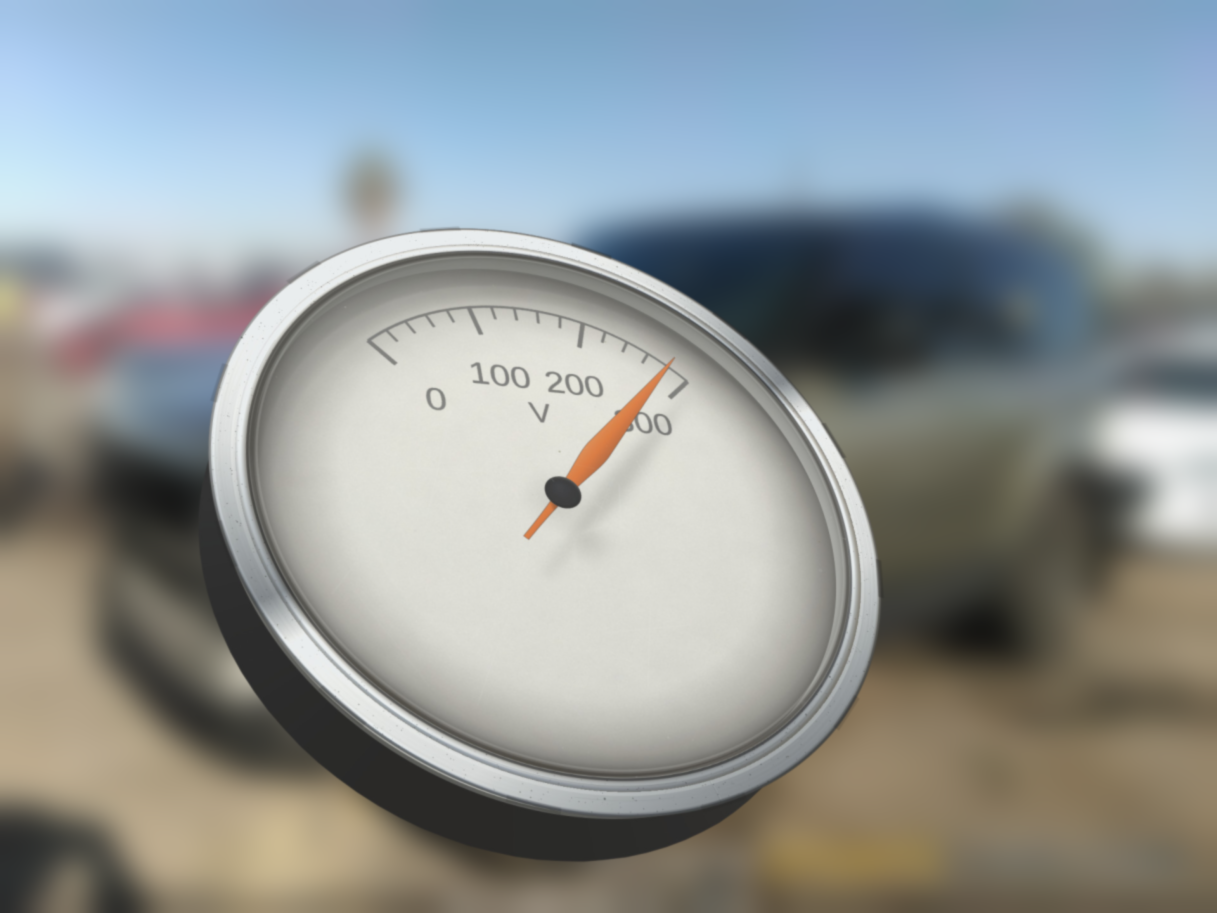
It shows 280,V
